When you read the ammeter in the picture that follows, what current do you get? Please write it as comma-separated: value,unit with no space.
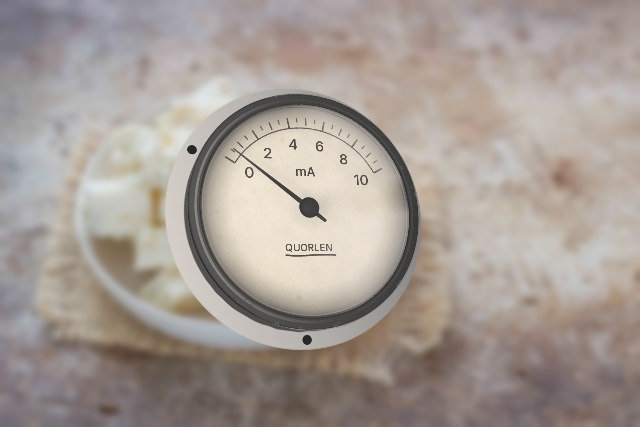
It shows 0.5,mA
